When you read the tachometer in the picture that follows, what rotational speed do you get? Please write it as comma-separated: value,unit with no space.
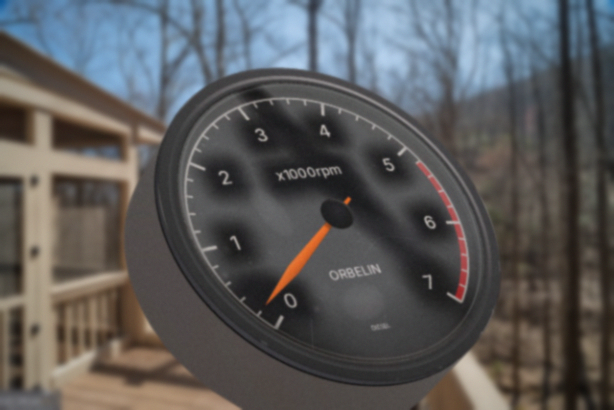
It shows 200,rpm
